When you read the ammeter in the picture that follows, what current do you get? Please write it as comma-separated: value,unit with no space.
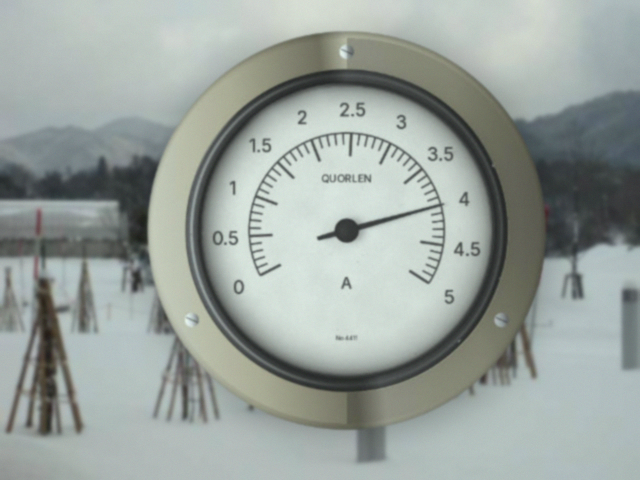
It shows 4,A
